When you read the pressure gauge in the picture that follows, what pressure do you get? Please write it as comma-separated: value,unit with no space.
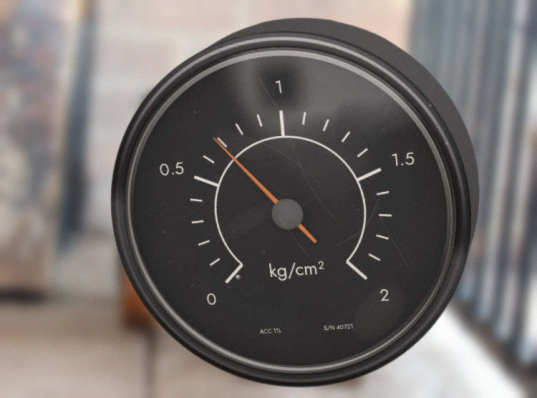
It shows 0.7,kg/cm²
